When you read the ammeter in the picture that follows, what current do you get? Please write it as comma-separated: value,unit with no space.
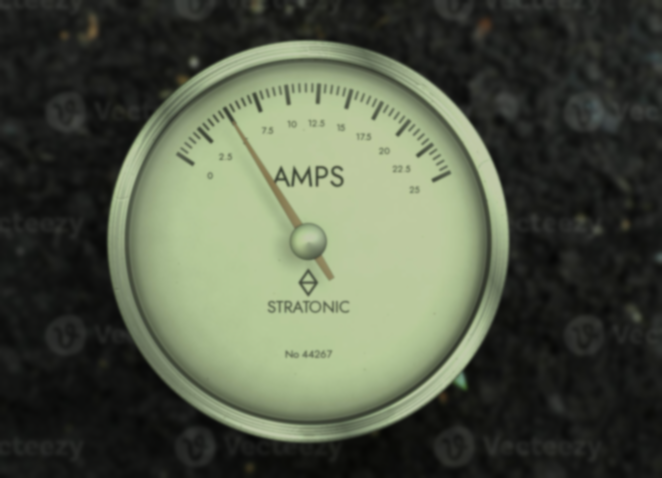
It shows 5,A
